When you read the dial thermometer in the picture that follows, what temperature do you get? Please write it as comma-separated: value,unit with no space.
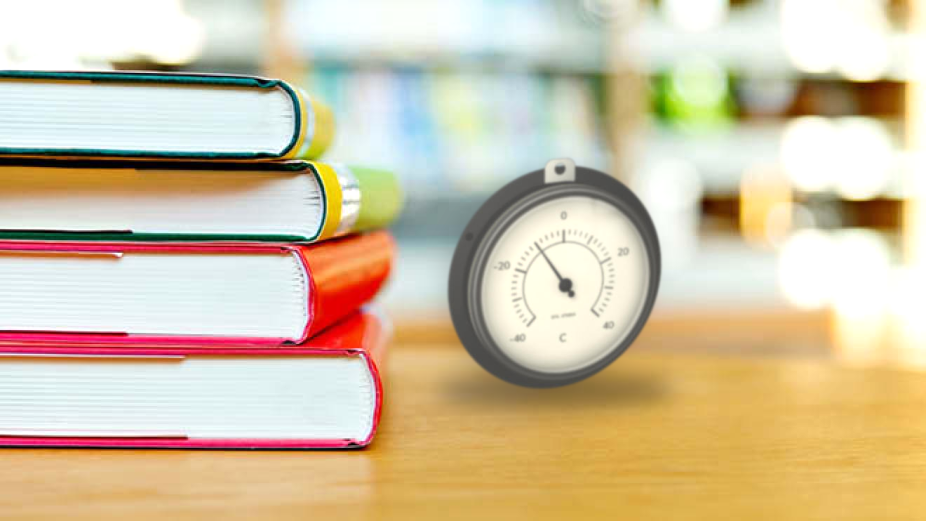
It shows -10,°C
